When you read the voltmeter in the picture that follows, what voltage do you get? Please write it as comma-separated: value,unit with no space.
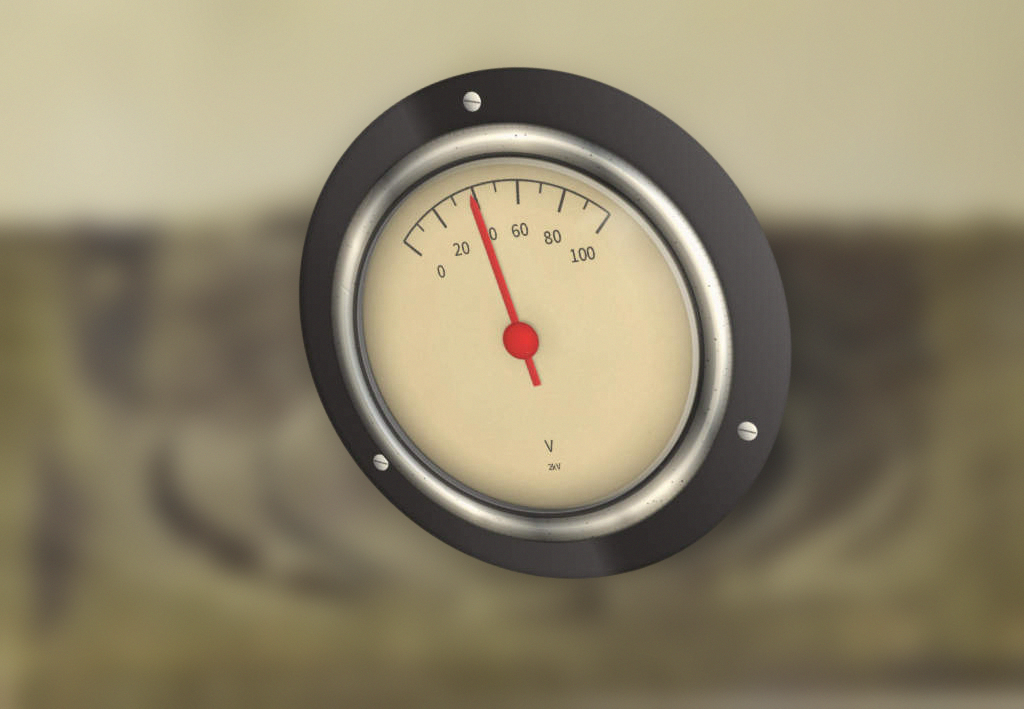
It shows 40,V
